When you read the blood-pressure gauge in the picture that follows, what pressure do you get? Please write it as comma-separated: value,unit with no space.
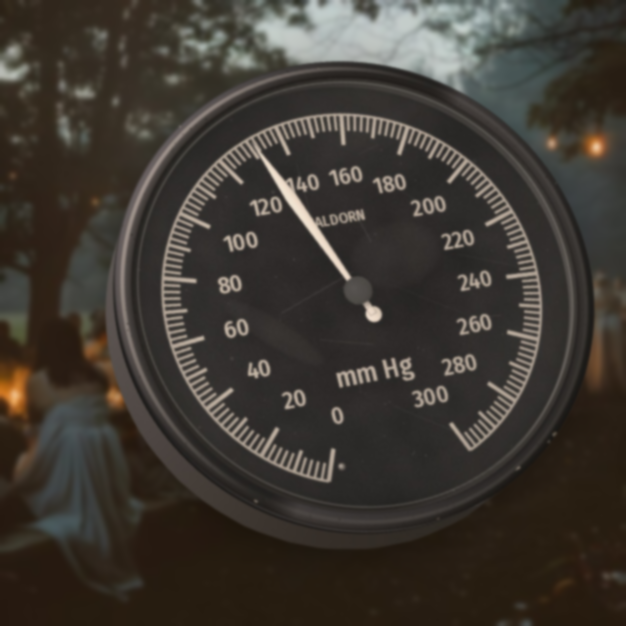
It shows 130,mmHg
